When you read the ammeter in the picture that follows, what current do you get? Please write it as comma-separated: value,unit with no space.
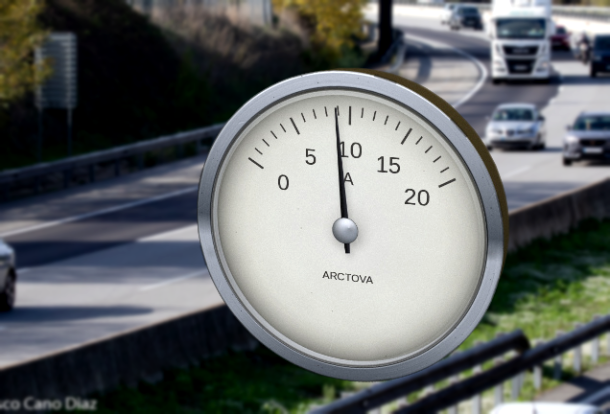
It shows 9,A
